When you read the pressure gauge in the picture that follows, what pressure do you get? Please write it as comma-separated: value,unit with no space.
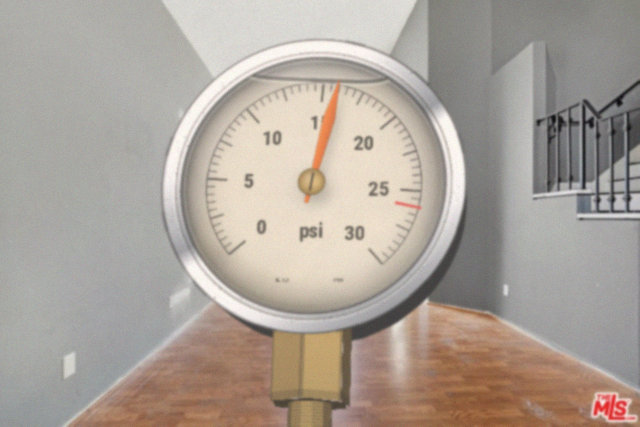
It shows 16,psi
